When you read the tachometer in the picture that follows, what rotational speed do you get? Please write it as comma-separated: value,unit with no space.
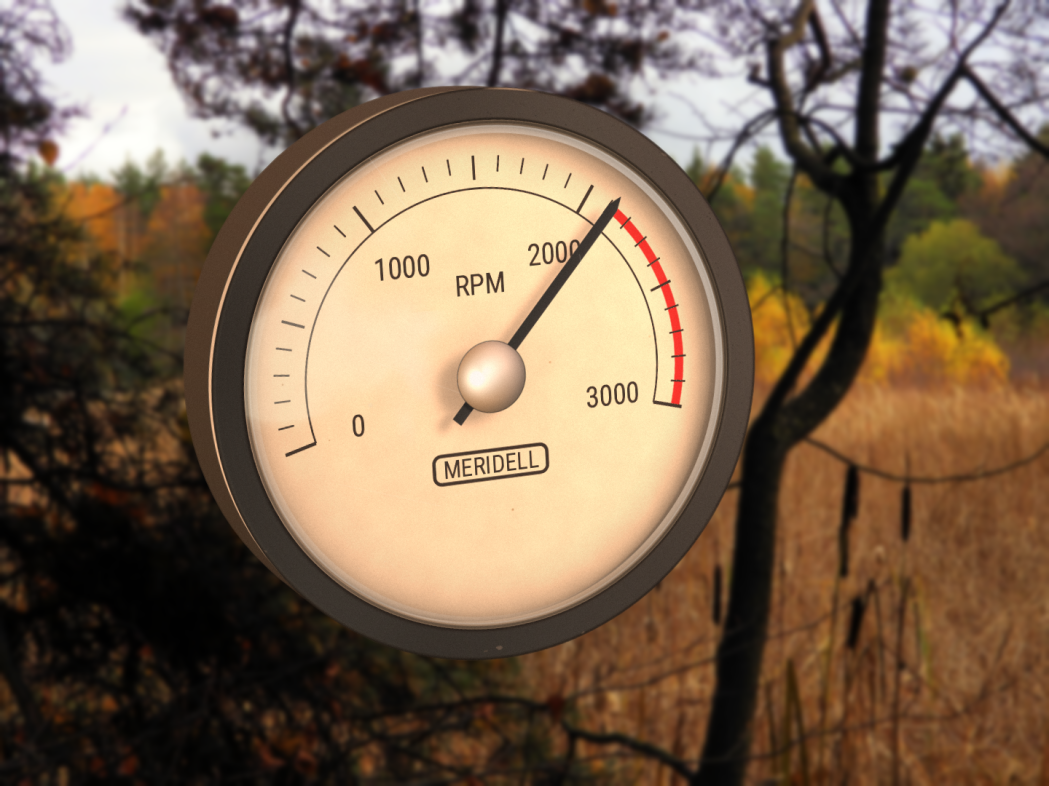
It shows 2100,rpm
